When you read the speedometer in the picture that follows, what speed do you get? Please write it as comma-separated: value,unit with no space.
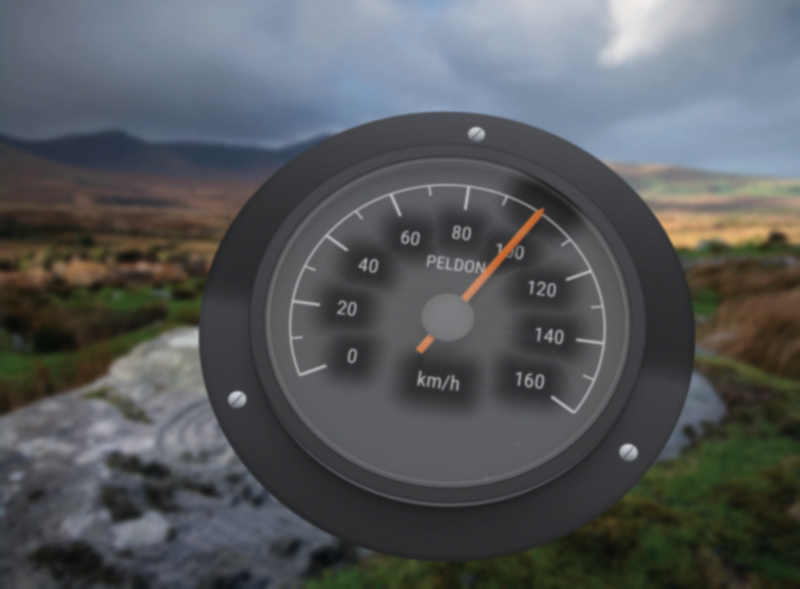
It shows 100,km/h
